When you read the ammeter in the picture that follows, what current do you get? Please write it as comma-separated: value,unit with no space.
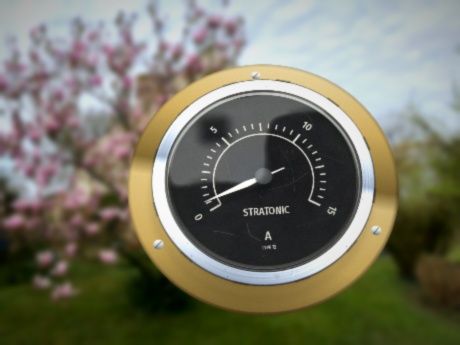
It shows 0.5,A
